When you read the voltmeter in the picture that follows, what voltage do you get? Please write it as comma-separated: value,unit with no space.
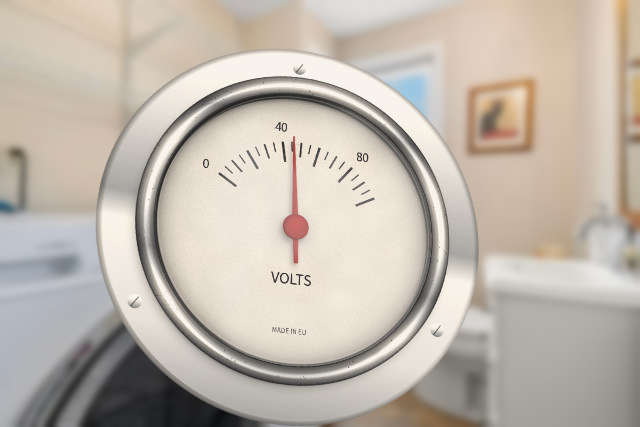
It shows 45,V
